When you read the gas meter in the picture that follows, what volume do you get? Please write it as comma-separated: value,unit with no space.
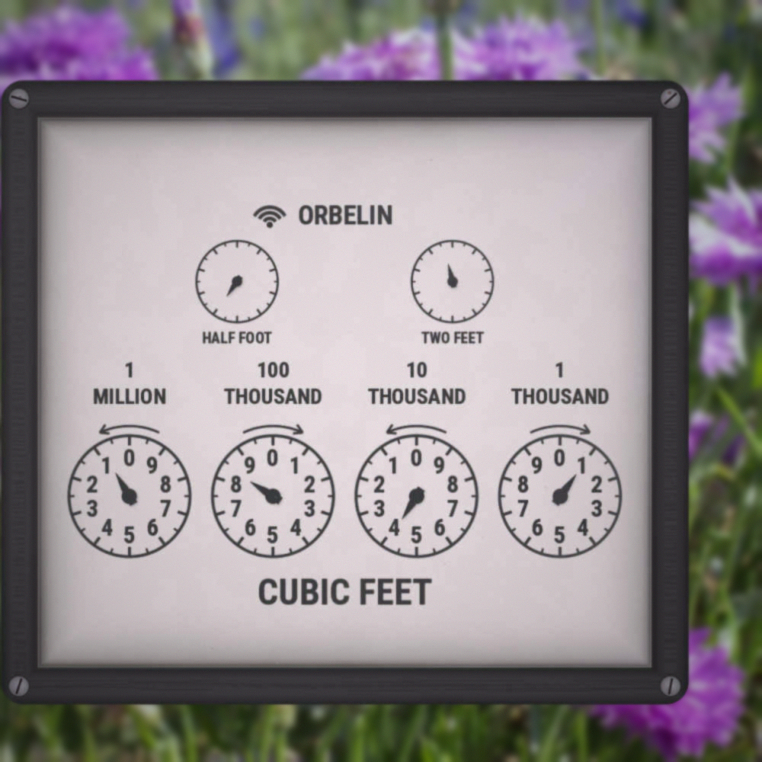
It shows 84100,ft³
